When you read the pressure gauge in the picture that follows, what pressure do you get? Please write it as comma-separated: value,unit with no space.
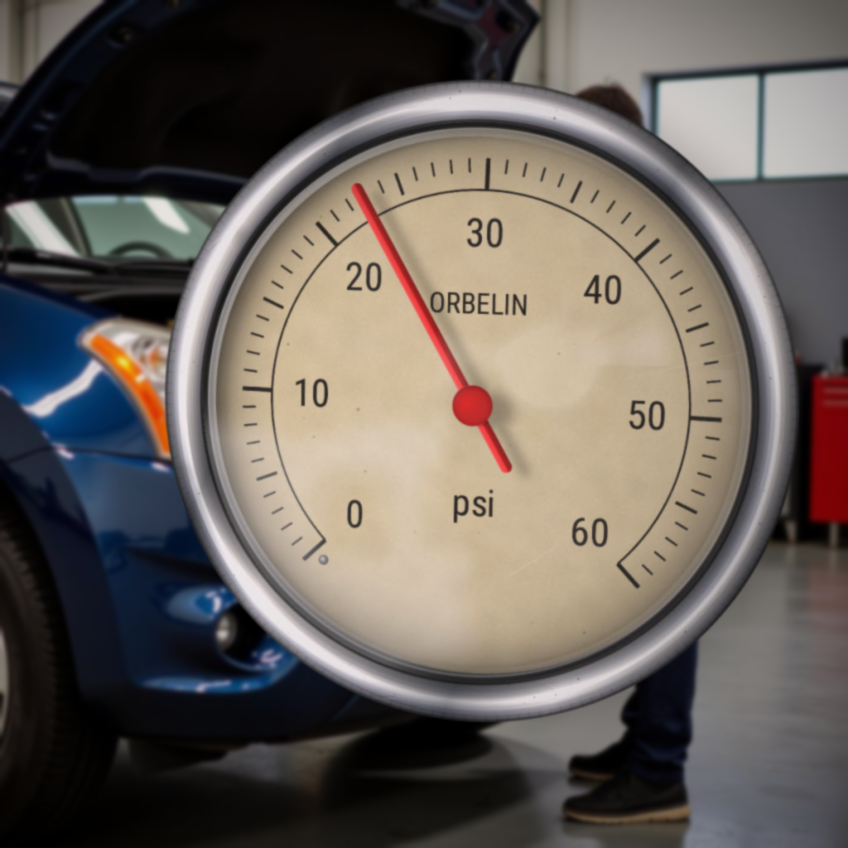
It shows 23,psi
